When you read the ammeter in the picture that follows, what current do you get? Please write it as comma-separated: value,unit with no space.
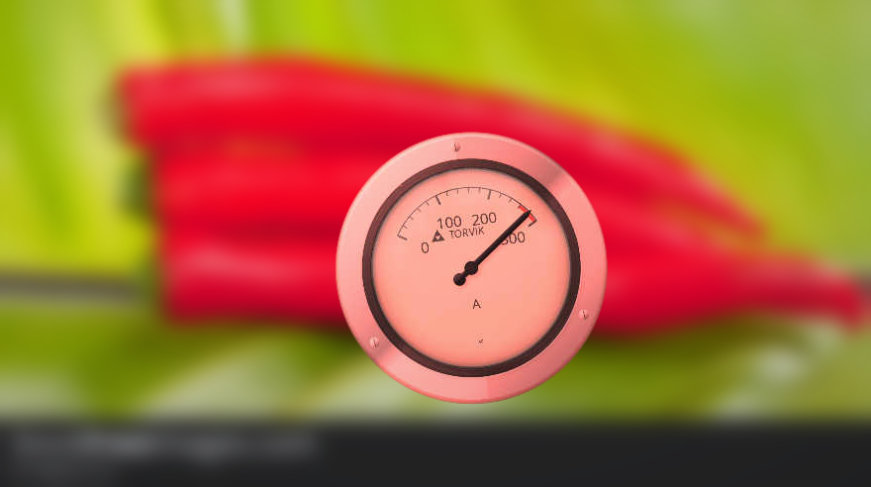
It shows 280,A
